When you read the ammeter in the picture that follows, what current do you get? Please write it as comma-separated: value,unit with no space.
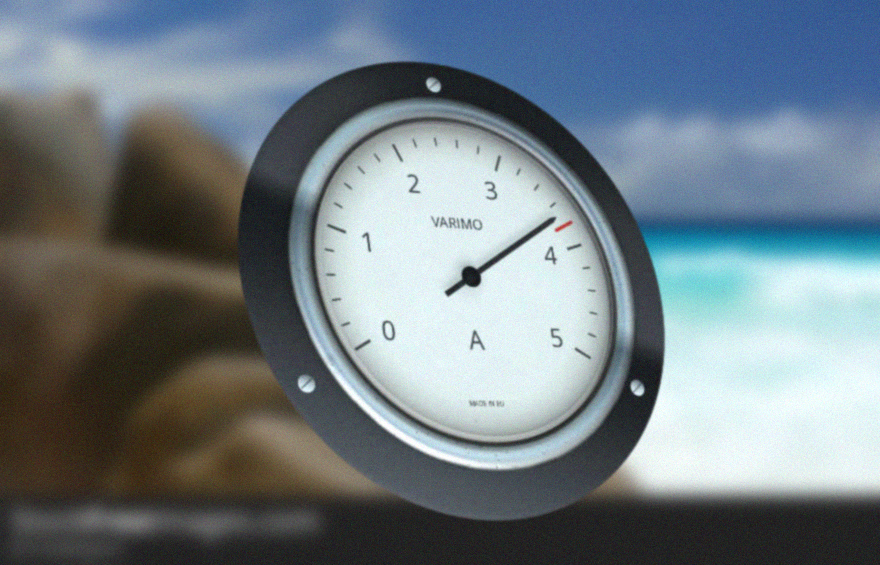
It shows 3.7,A
